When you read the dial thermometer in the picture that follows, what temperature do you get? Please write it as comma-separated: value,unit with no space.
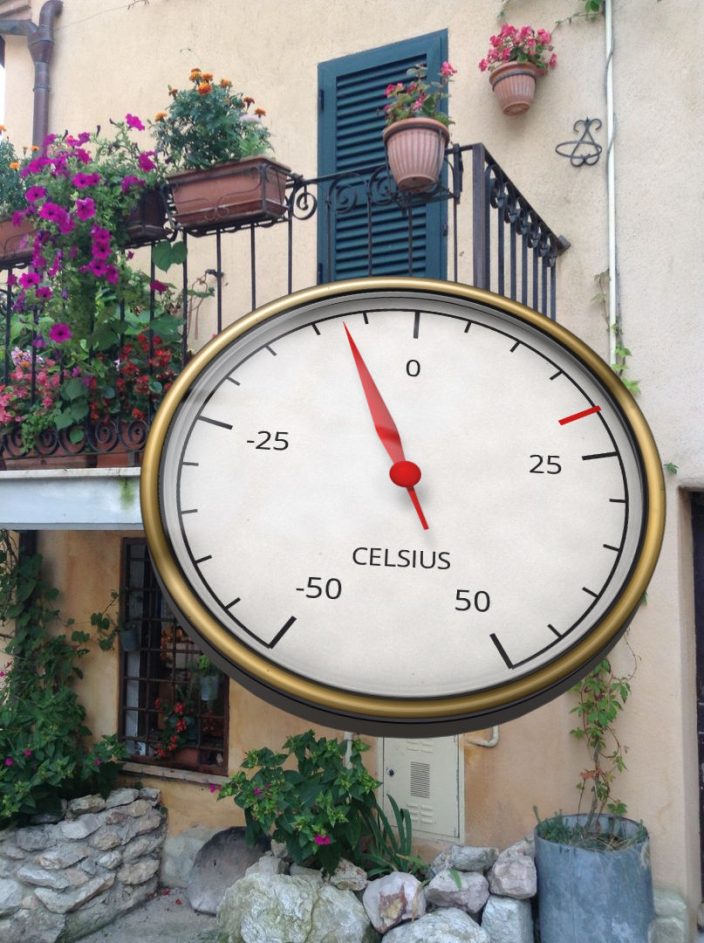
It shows -7.5,°C
